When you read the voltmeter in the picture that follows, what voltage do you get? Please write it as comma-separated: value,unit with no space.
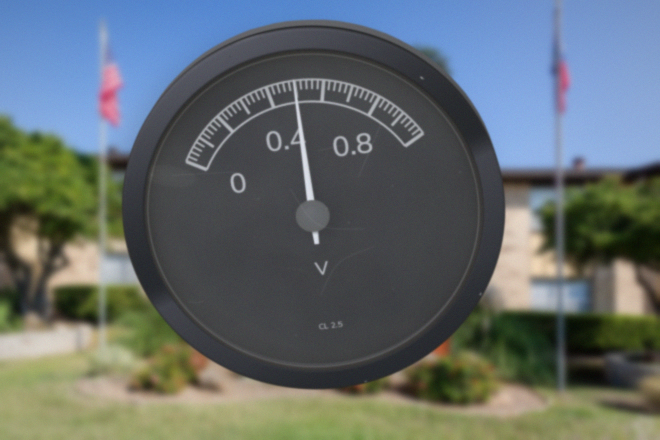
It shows 0.5,V
